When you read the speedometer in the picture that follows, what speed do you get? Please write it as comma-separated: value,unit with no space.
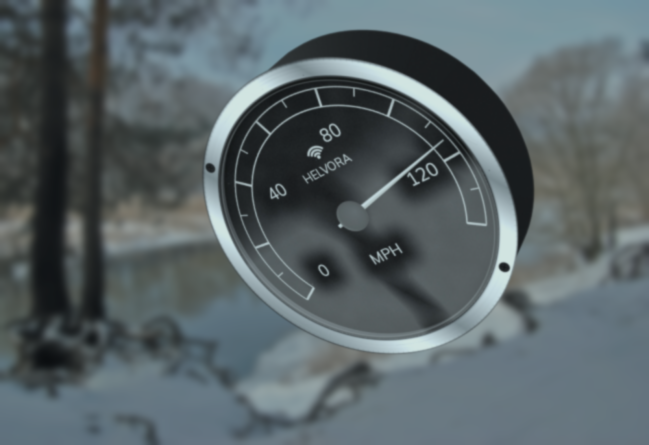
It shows 115,mph
